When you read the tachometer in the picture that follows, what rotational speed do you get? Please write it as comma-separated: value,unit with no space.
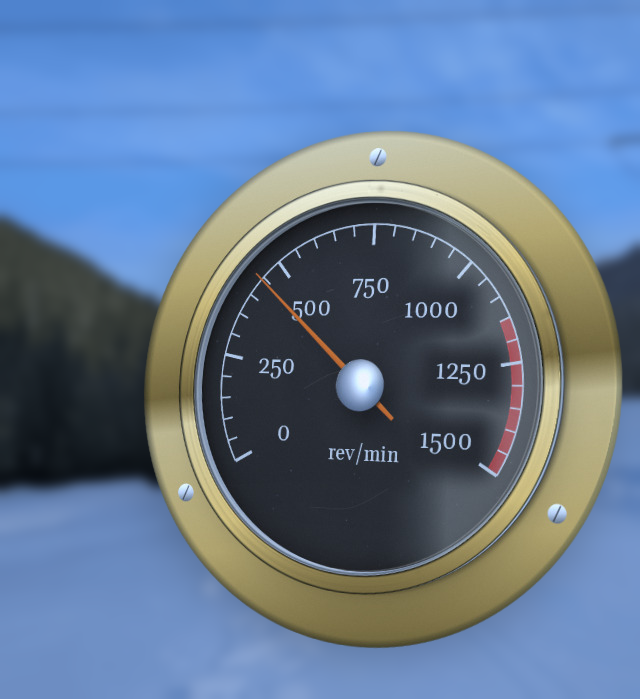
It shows 450,rpm
